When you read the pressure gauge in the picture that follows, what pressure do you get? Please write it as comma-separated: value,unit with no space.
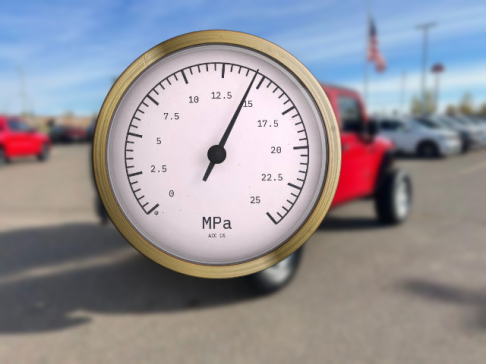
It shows 14.5,MPa
